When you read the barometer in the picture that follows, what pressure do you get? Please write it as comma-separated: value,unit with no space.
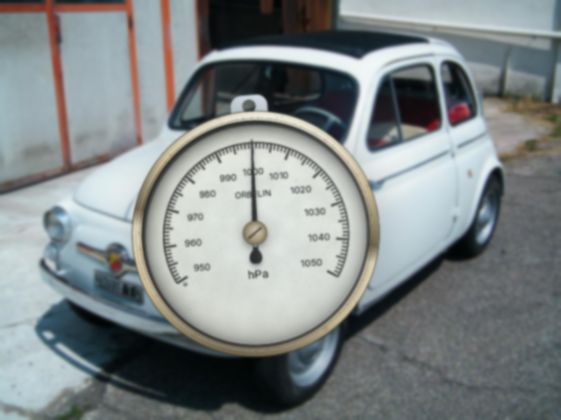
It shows 1000,hPa
